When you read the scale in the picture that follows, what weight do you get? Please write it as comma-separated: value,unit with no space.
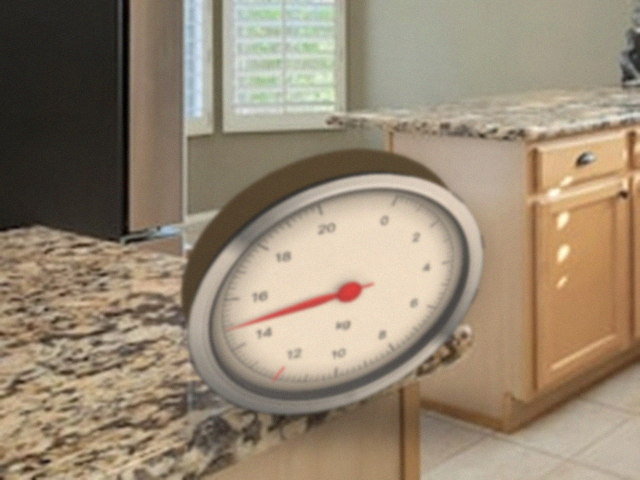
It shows 15,kg
